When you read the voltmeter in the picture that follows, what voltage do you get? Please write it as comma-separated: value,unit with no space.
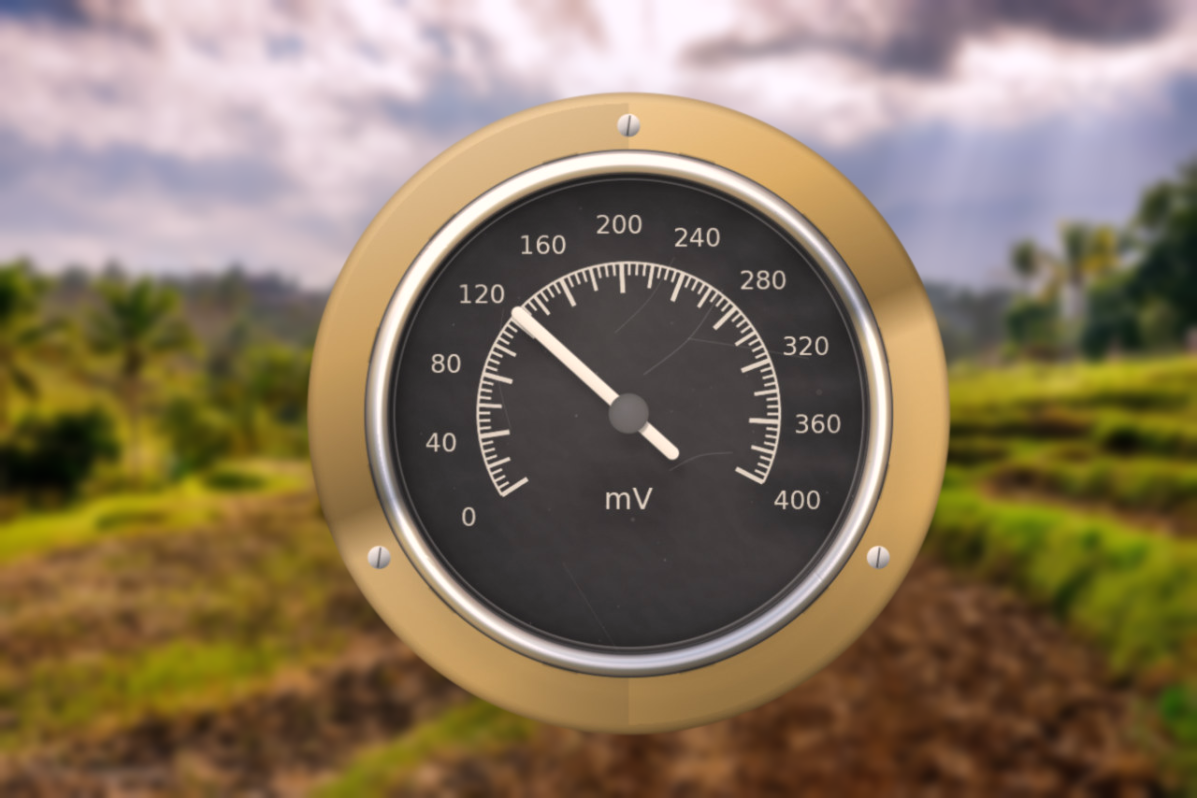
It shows 125,mV
